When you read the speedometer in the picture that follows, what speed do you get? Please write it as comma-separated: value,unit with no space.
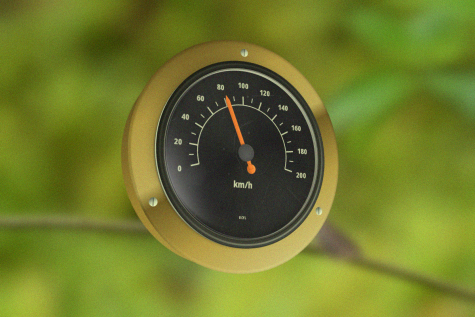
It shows 80,km/h
